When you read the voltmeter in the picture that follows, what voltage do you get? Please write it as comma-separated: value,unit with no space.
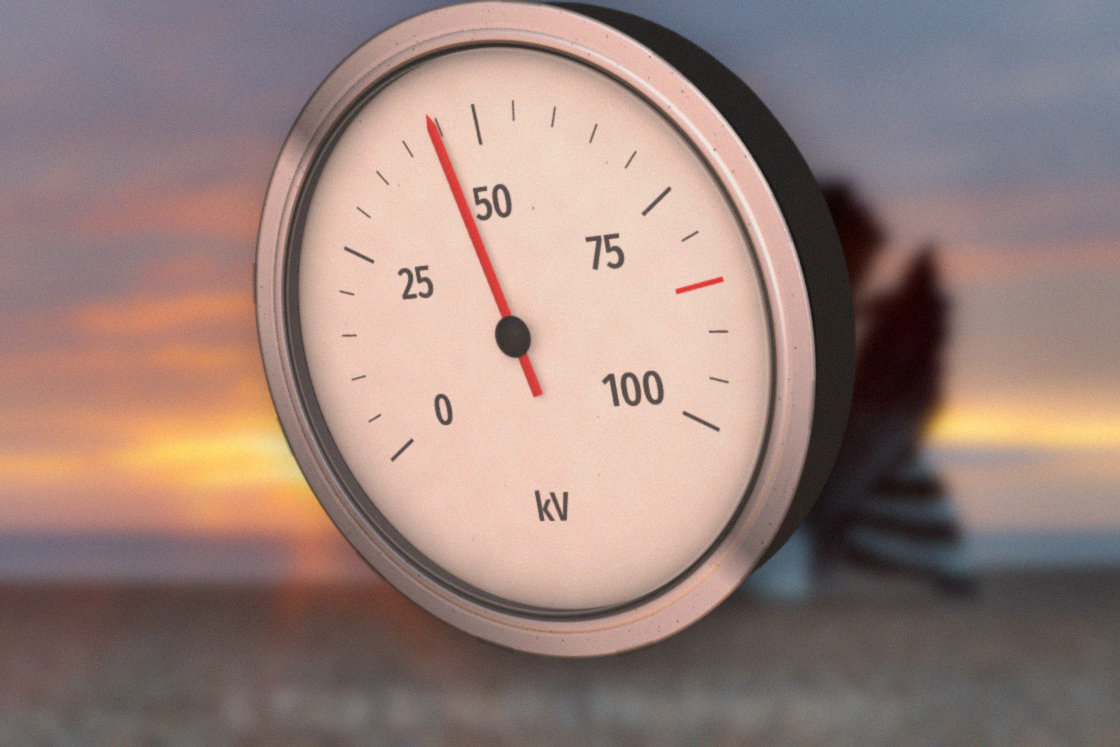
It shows 45,kV
